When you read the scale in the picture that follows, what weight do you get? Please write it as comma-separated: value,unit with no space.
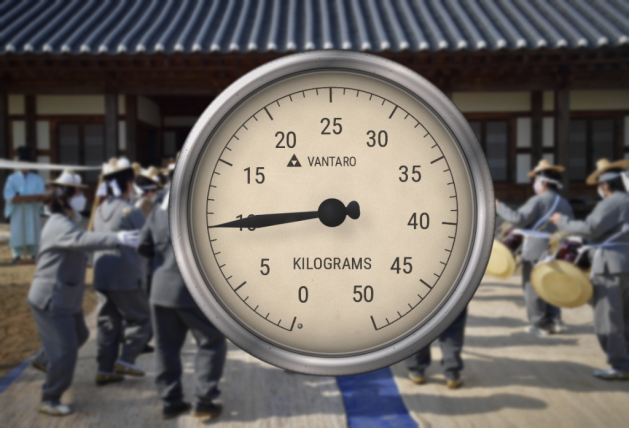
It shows 10,kg
